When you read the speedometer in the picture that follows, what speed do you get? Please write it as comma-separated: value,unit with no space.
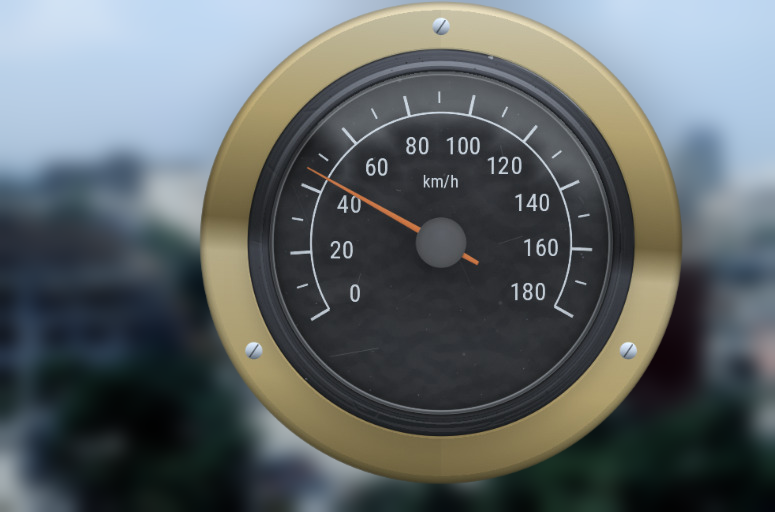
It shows 45,km/h
